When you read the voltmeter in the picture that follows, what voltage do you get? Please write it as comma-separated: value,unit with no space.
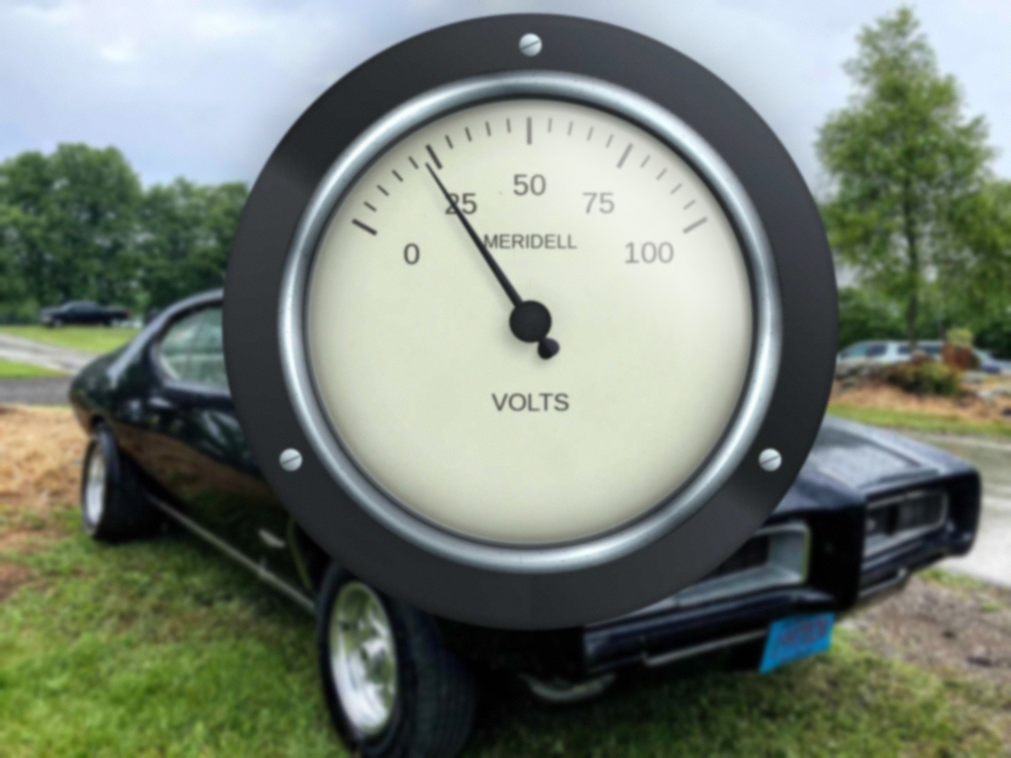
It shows 22.5,V
